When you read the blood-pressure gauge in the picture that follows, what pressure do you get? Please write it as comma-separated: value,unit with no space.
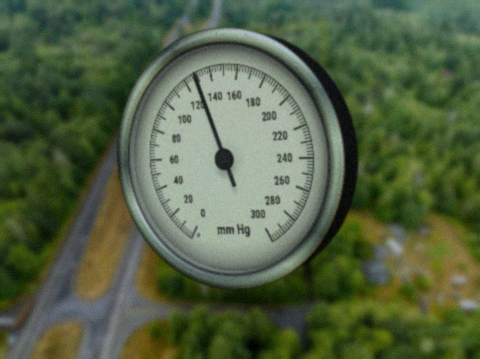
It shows 130,mmHg
